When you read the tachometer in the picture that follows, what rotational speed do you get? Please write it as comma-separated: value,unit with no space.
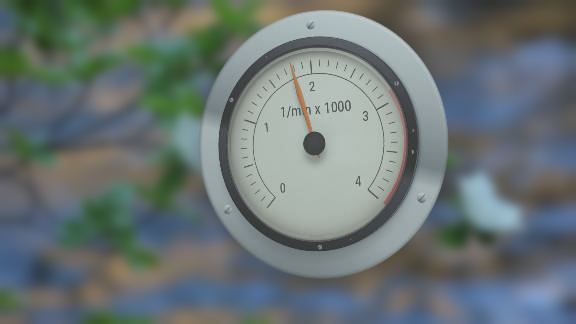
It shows 1800,rpm
